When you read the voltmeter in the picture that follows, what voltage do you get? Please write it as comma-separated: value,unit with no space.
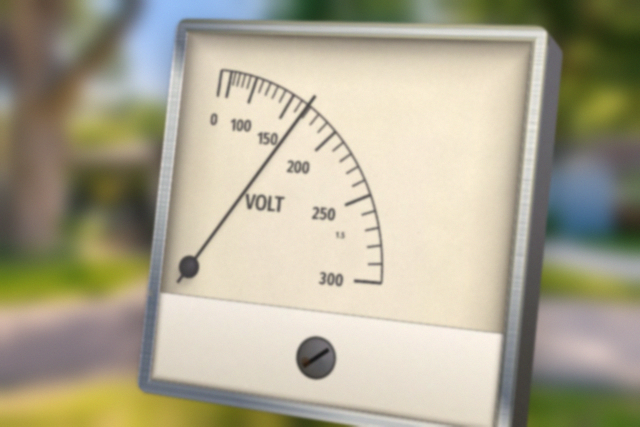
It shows 170,V
